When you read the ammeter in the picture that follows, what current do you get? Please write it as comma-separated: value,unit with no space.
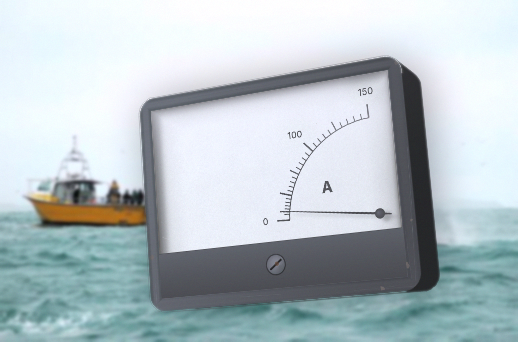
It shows 25,A
